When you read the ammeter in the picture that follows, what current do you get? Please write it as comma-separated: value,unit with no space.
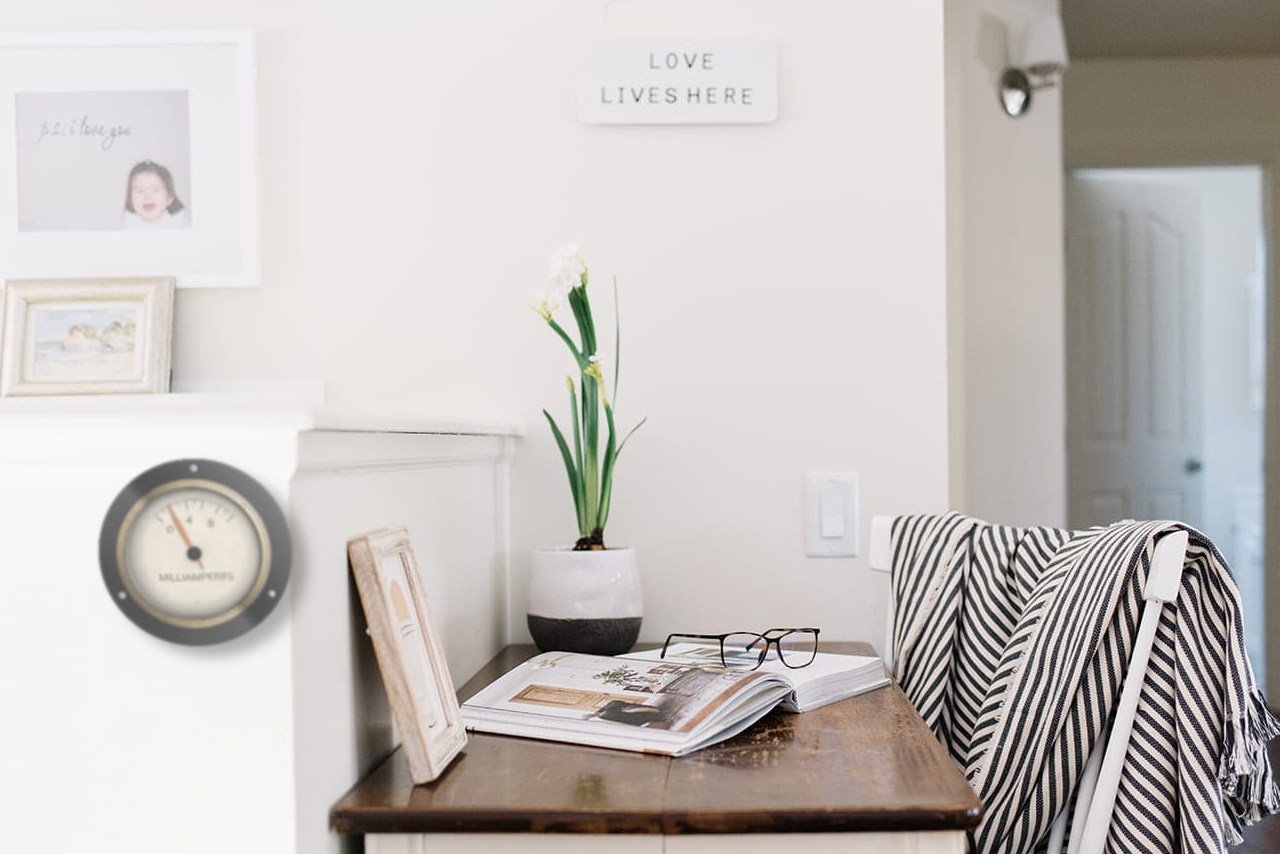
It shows 2,mA
